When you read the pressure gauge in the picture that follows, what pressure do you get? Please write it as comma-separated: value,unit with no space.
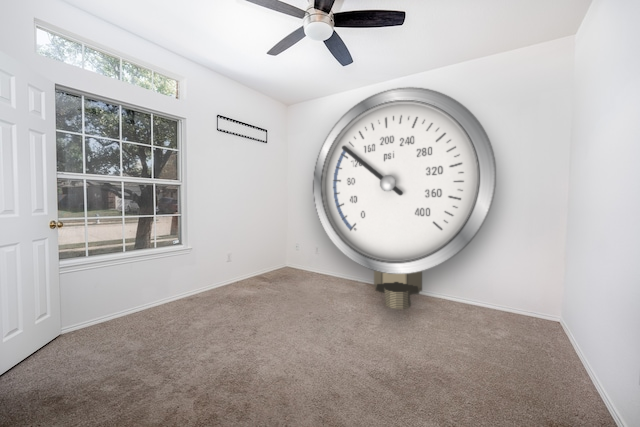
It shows 130,psi
